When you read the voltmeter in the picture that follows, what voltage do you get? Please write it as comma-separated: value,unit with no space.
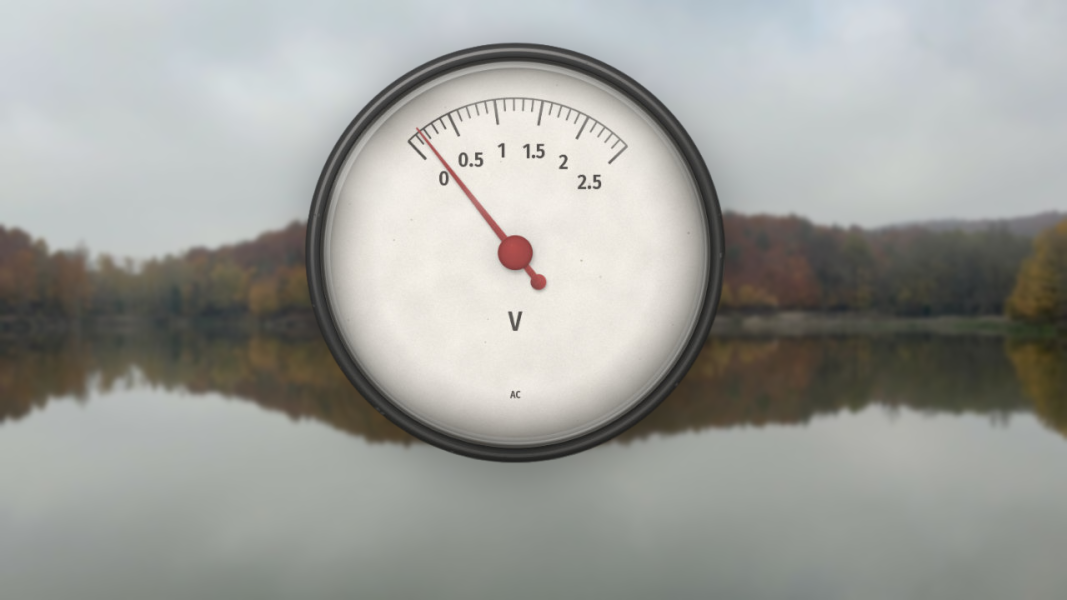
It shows 0.15,V
